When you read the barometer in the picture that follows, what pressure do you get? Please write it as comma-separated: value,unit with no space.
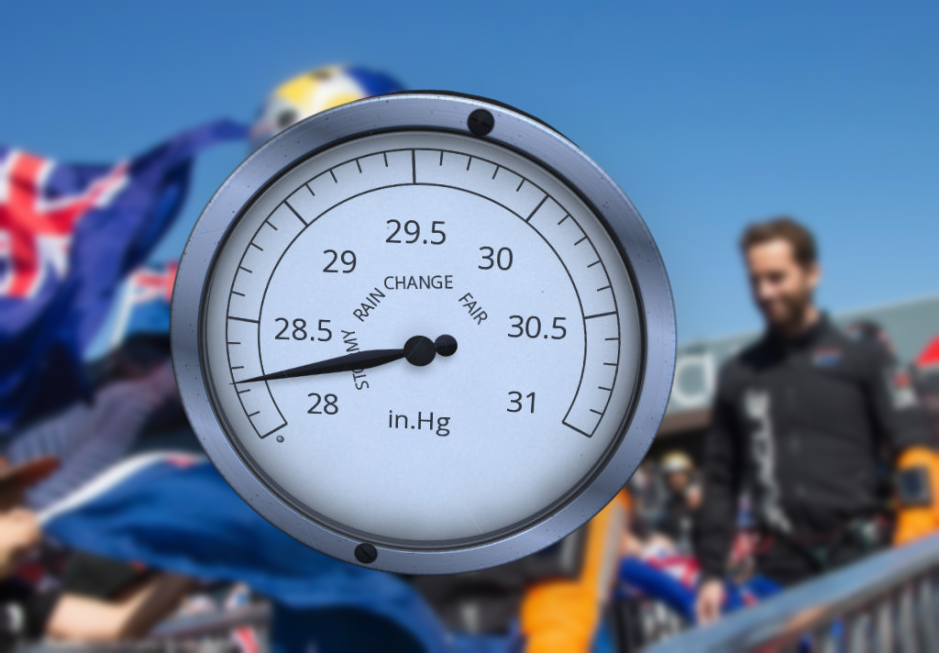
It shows 28.25,inHg
